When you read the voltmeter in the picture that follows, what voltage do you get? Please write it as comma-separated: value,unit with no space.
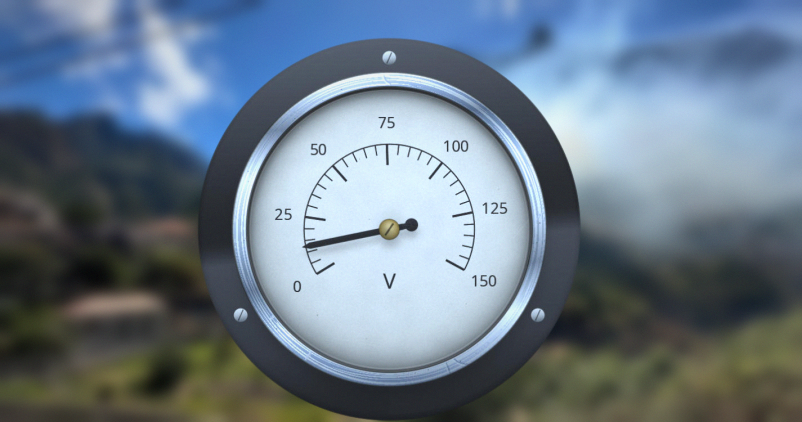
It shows 12.5,V
